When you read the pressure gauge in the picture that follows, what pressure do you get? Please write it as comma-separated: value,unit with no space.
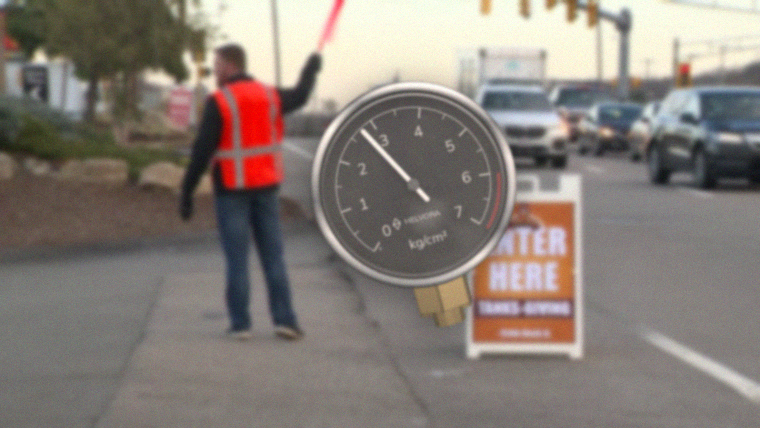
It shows 2.75,kg/cm²
